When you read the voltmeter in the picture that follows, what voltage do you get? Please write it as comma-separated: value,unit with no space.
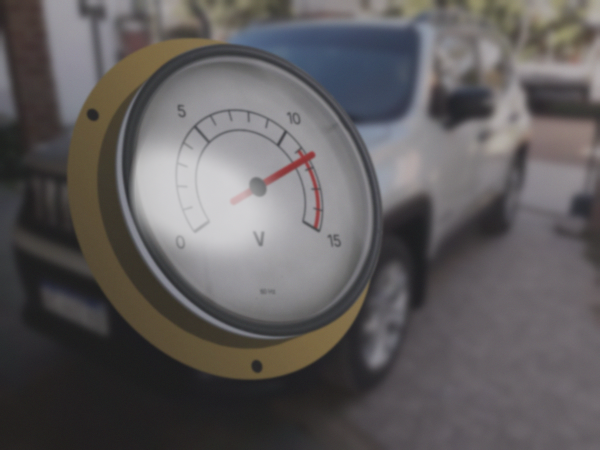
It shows 11.5,V
